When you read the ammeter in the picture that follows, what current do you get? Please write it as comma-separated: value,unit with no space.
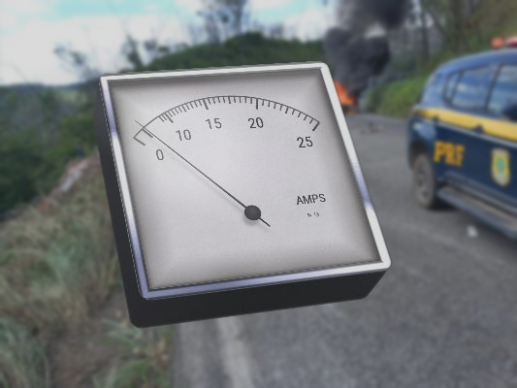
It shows 5,A
